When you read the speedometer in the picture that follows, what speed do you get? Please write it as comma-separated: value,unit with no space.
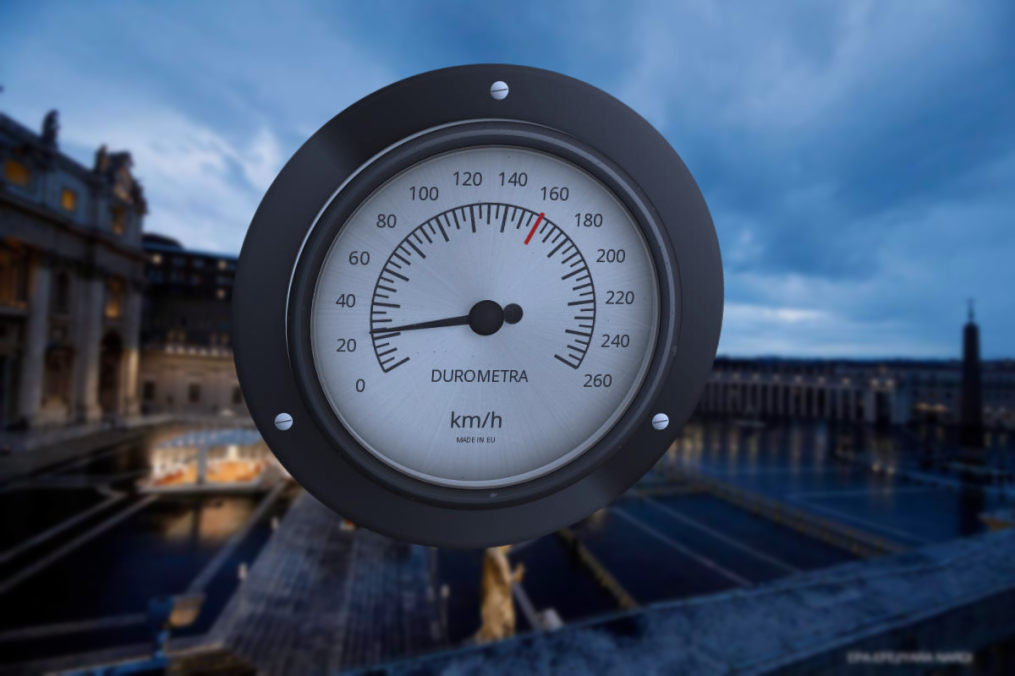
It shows 25,km/h
